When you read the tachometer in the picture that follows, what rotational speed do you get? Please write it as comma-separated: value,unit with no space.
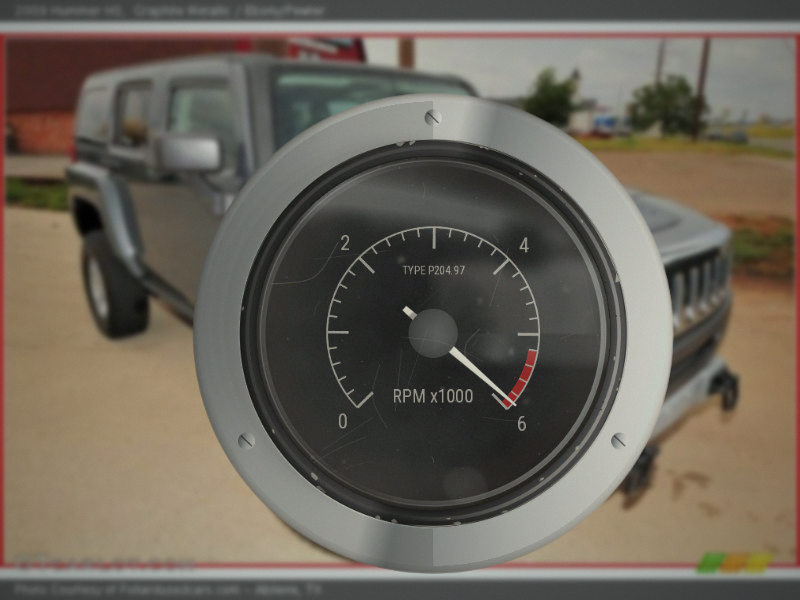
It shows 5900,rpm
